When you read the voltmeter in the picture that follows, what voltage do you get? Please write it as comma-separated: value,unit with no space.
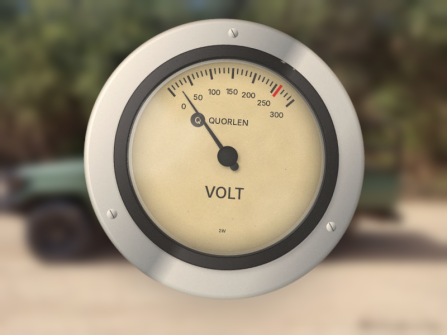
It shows 20,V
